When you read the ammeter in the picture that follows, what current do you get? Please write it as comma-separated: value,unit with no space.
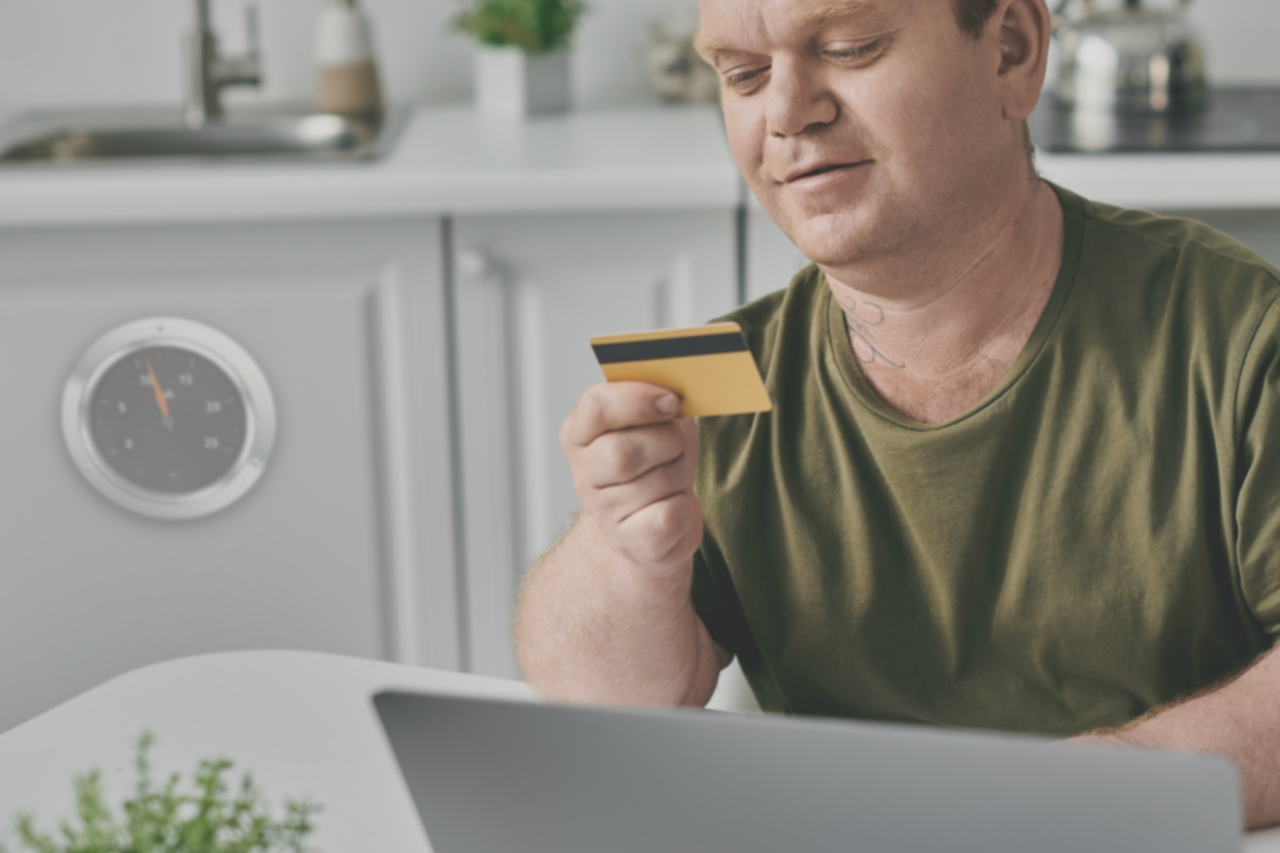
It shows 11,µA
